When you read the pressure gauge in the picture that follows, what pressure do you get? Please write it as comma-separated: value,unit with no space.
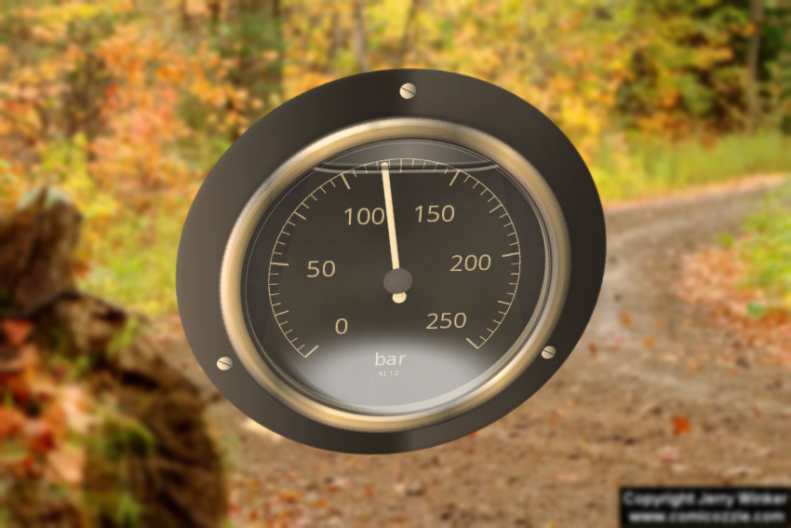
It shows 117.5,bar
